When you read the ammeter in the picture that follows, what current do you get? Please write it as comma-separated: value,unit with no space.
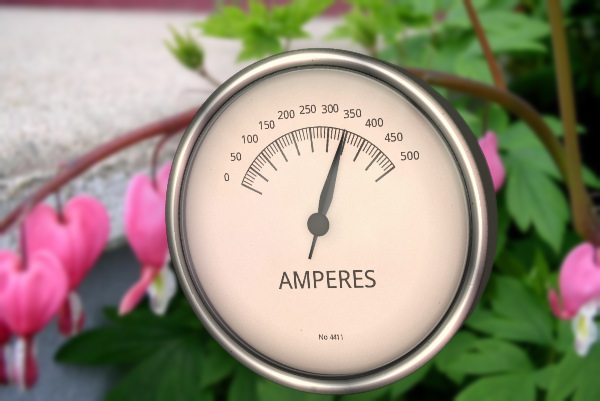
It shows 350,A
